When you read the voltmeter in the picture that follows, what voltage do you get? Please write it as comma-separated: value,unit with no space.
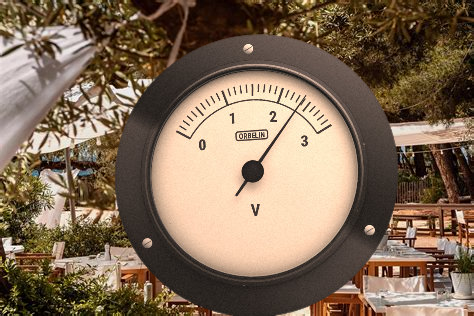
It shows 2.4,V
